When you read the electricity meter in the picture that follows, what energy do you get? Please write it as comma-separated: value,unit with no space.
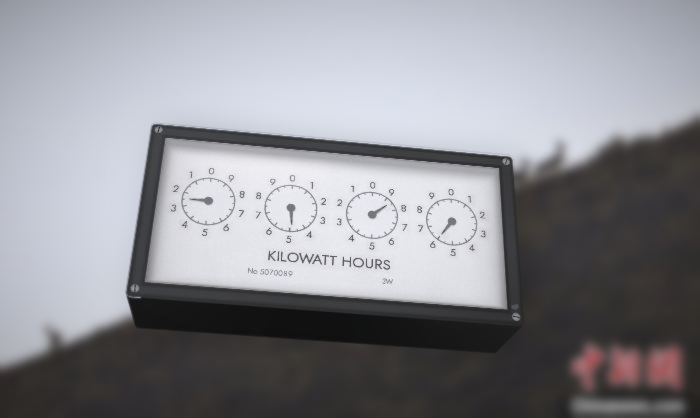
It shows 2486,kWh
